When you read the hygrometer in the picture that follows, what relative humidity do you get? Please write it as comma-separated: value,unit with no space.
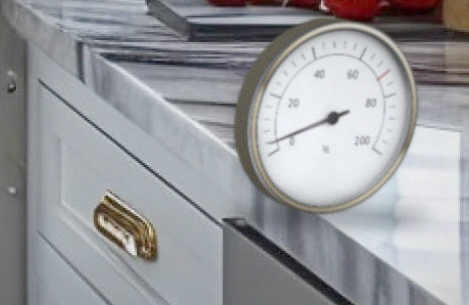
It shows 4,%
